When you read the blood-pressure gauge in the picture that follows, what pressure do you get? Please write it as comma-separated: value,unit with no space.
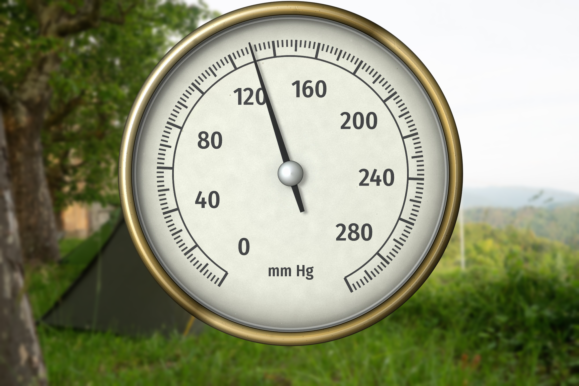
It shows 130,mmHg
